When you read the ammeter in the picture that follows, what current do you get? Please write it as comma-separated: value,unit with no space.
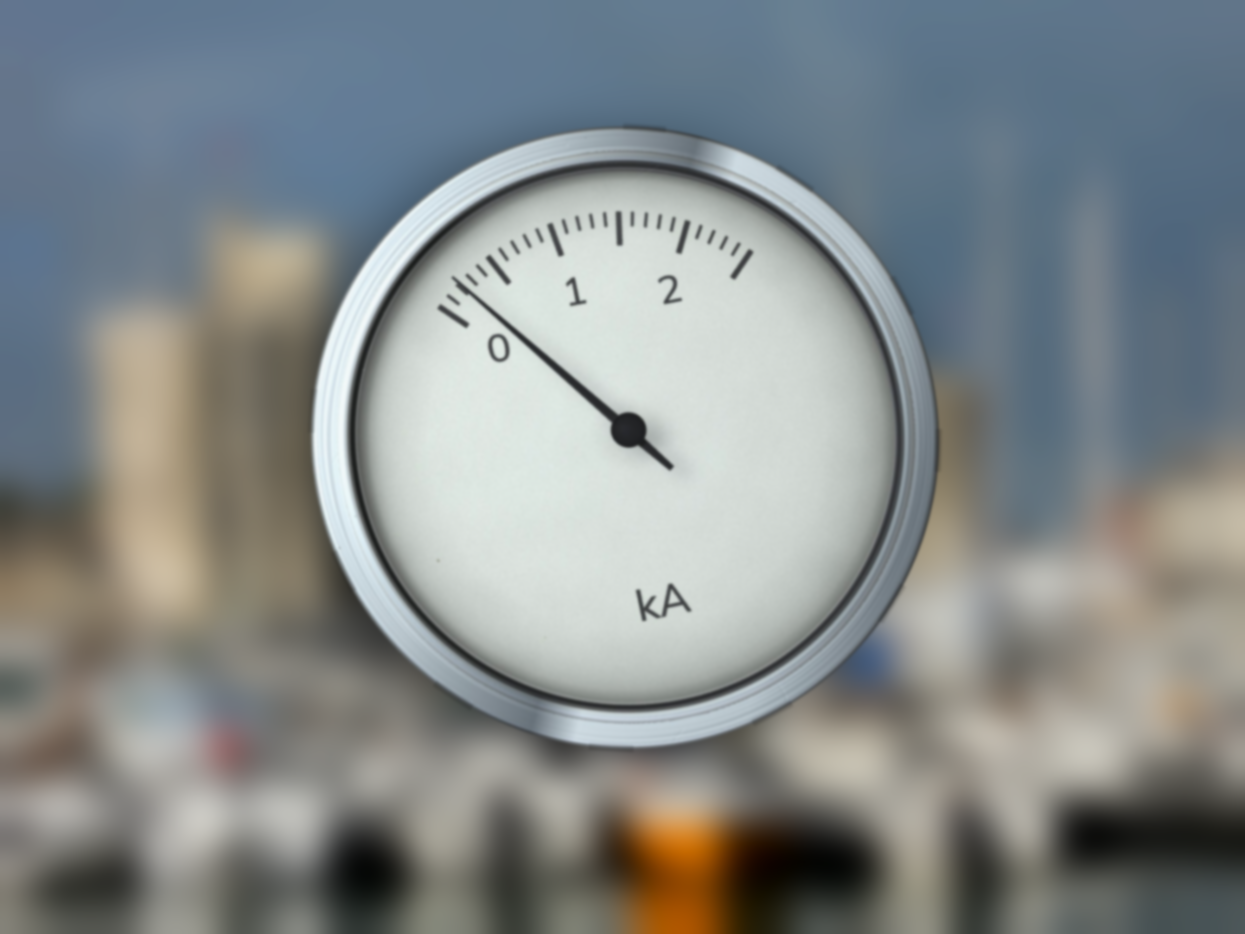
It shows 0.2,kA
